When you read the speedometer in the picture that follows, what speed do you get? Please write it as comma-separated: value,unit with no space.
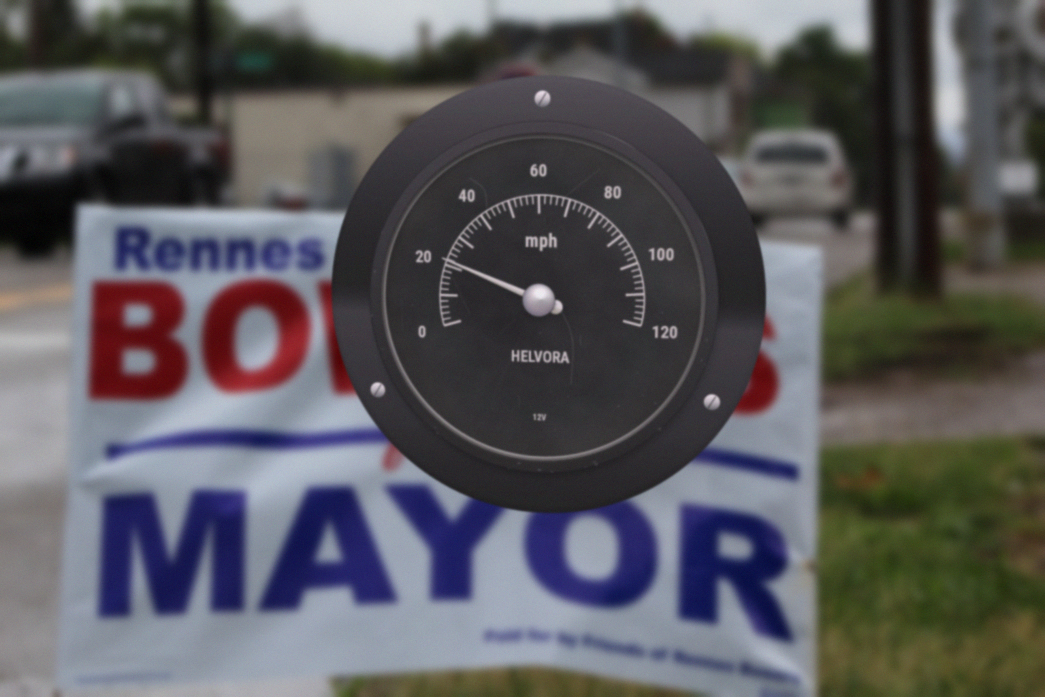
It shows 22,mph
